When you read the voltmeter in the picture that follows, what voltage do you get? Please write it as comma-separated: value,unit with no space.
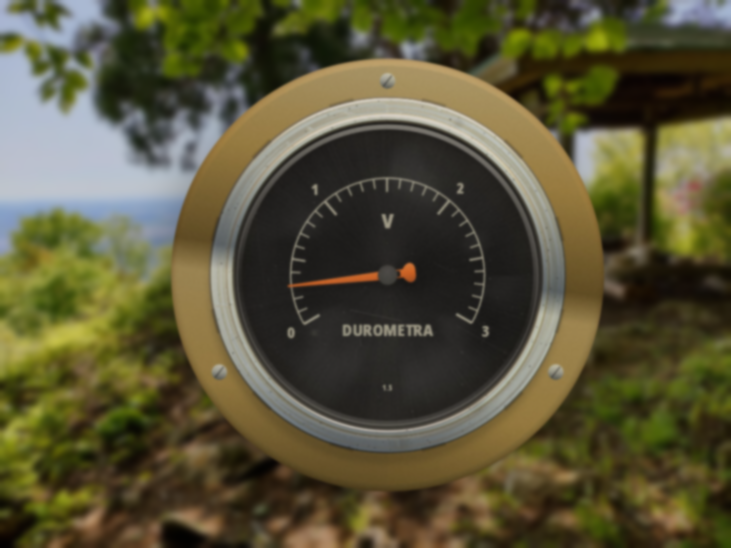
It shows 0.3,V
